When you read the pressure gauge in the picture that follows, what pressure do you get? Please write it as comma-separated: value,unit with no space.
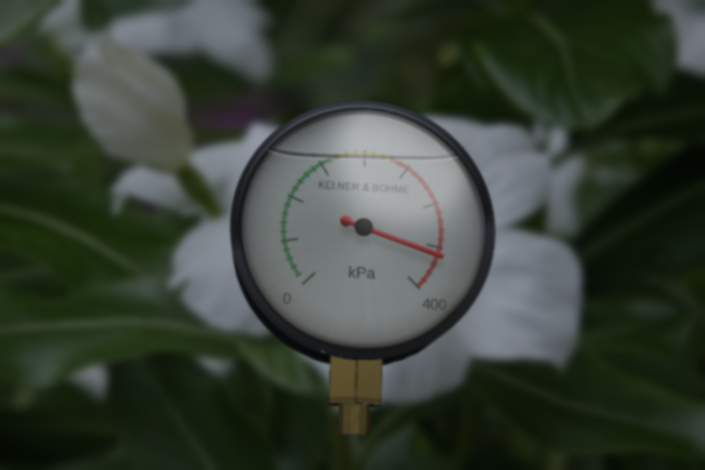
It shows 360,kPa
